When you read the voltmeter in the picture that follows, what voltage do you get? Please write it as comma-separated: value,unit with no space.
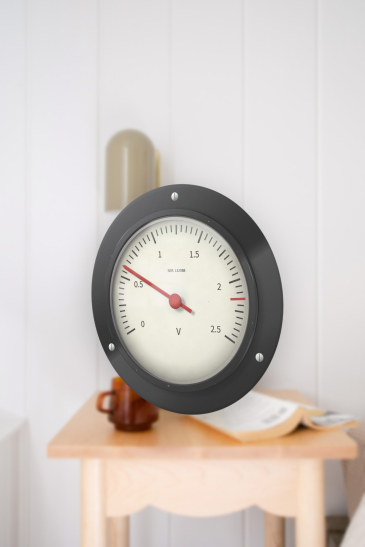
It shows 0.6,V
